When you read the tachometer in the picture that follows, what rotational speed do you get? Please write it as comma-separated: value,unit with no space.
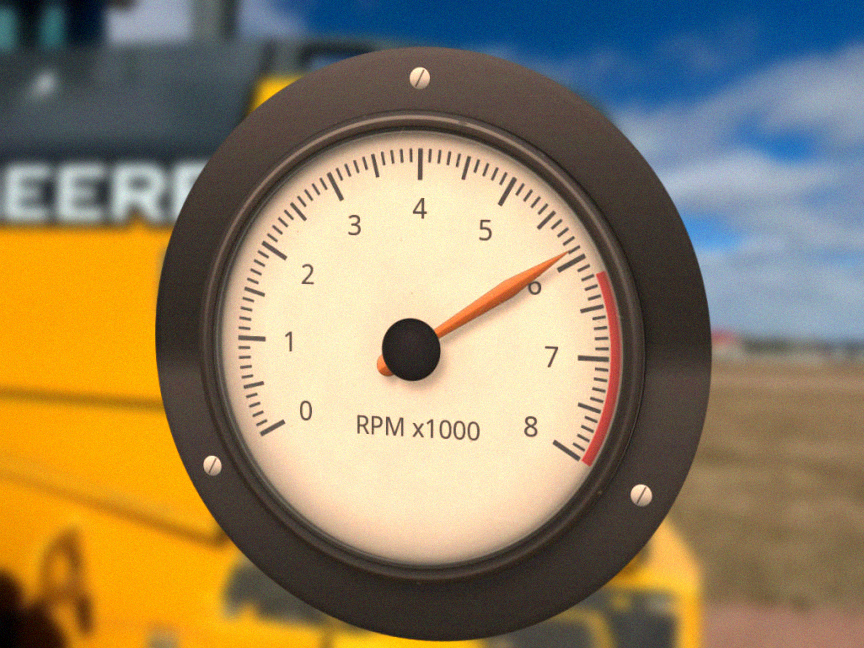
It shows 5900,rpm
